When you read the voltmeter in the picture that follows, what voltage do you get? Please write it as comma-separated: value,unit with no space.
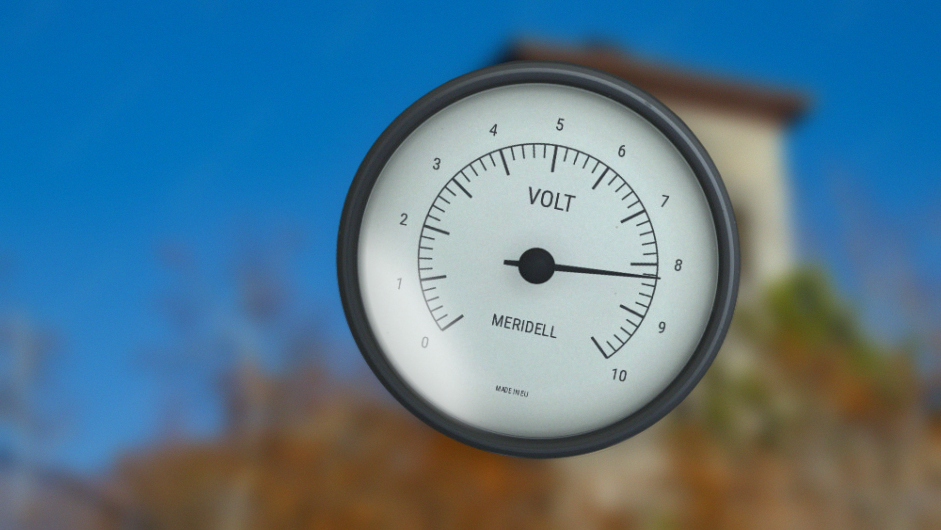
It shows 8.2,V
